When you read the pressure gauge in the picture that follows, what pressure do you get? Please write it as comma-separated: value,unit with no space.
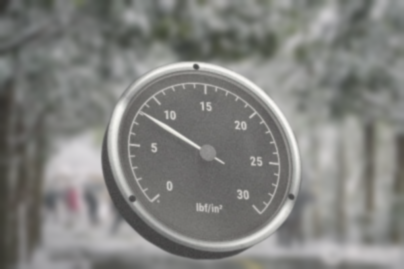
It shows 8,psi
